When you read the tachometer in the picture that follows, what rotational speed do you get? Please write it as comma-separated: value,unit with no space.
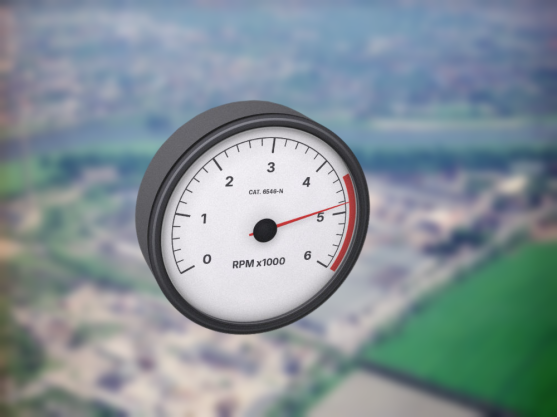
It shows 4800,rpm
